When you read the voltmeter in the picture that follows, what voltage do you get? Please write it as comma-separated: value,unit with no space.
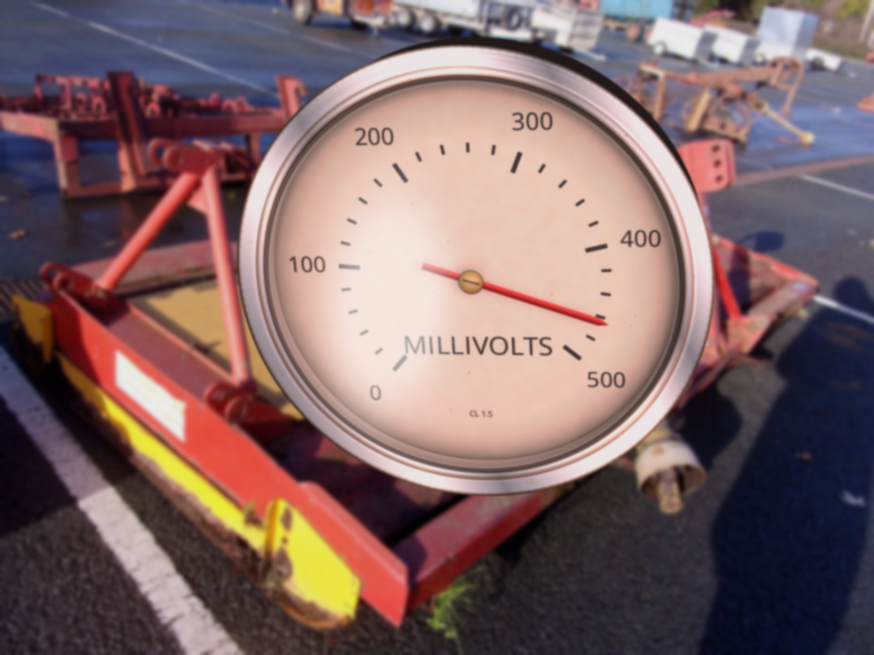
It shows 460,mV
